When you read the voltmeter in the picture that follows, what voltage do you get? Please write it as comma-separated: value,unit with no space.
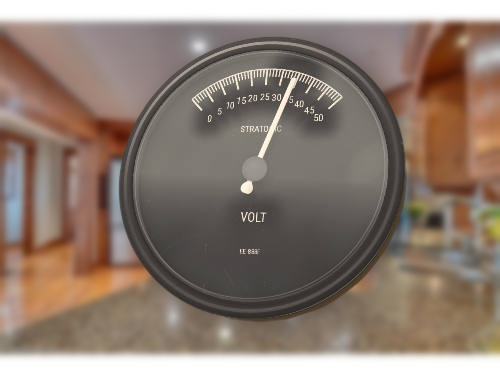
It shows 35,V
